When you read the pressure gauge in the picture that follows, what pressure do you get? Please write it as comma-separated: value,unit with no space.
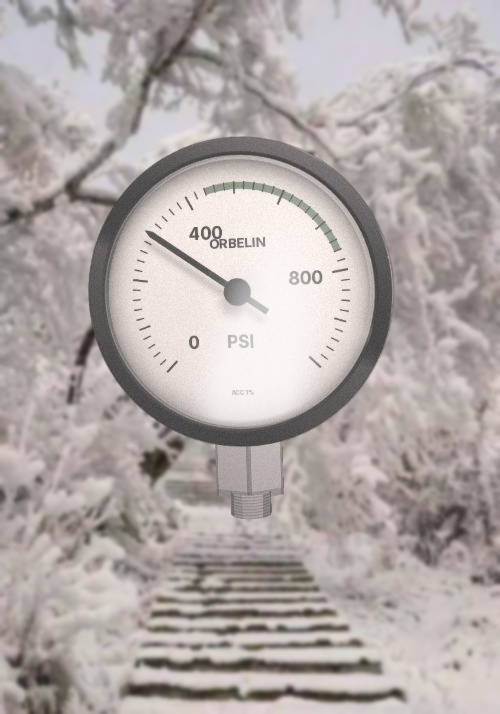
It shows 300,psi
